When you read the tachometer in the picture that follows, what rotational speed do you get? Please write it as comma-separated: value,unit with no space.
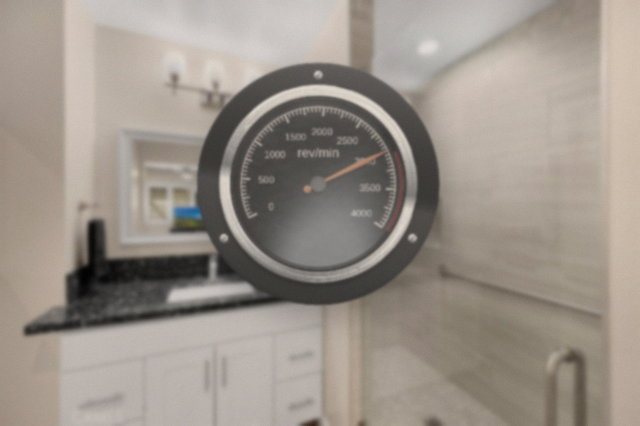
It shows 3000,rpm
